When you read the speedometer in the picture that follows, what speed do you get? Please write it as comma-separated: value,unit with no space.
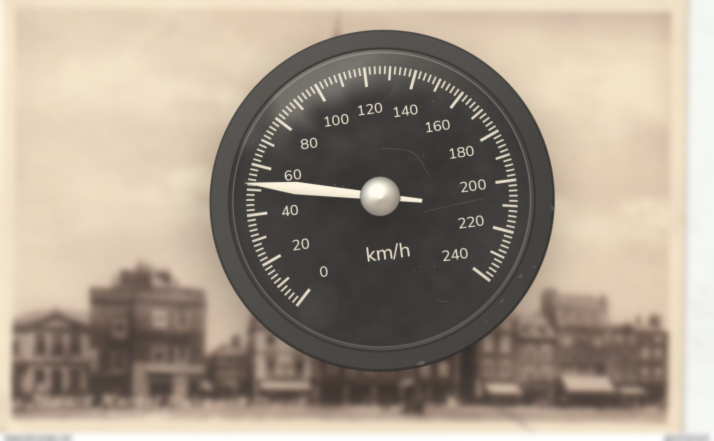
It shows 52,km/h
